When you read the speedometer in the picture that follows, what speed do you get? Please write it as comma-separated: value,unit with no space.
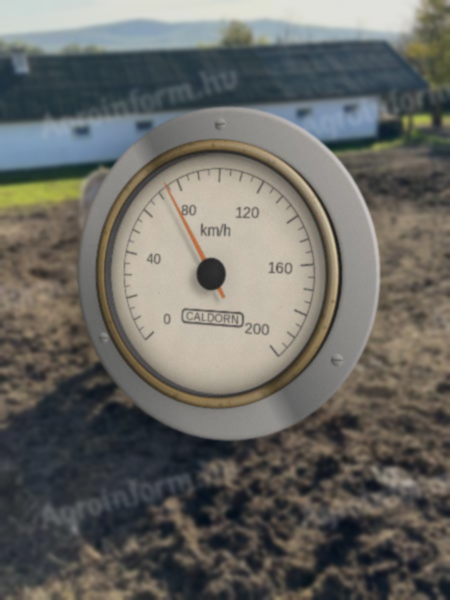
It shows 75,km/h
